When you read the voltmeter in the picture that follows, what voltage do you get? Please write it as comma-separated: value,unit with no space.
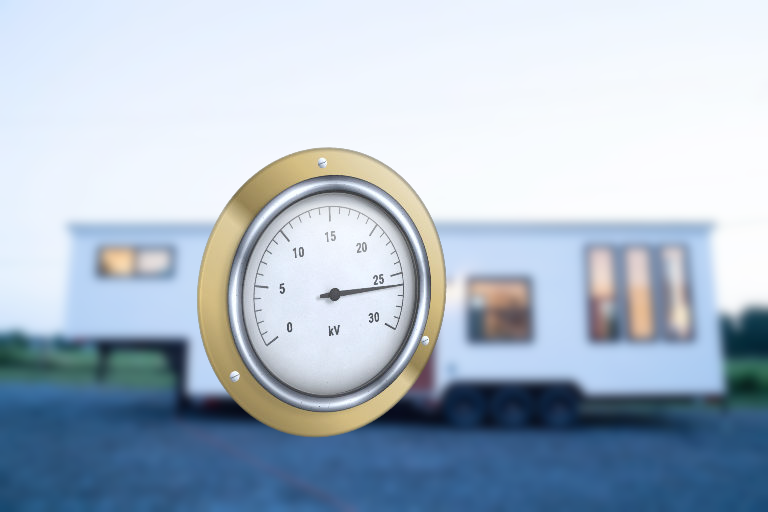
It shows 26,kV
